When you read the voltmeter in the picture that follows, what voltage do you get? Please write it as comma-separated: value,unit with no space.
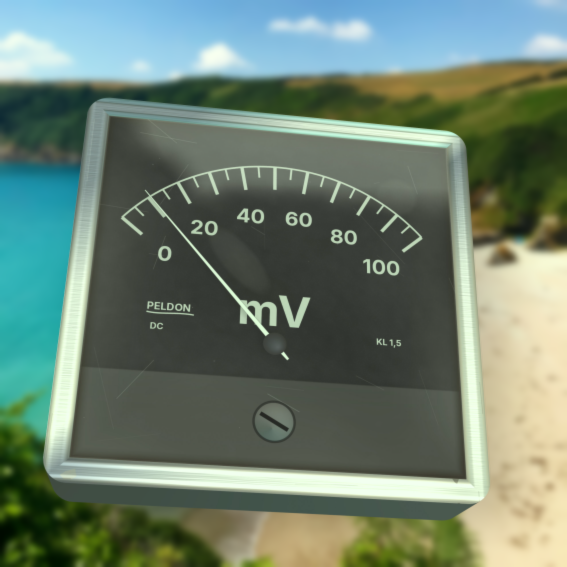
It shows 10,mV
